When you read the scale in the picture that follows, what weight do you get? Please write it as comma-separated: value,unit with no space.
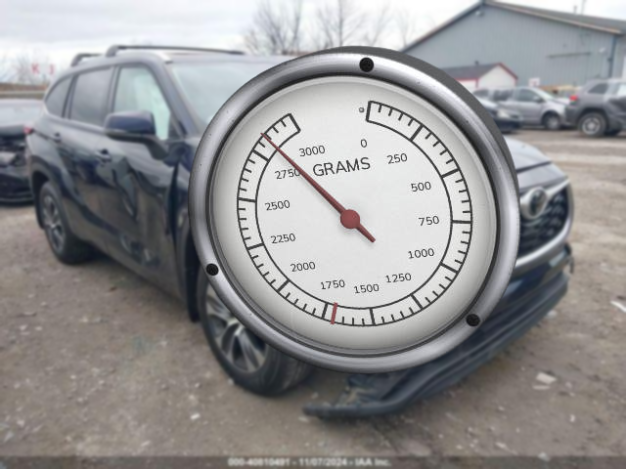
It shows 2850,g
